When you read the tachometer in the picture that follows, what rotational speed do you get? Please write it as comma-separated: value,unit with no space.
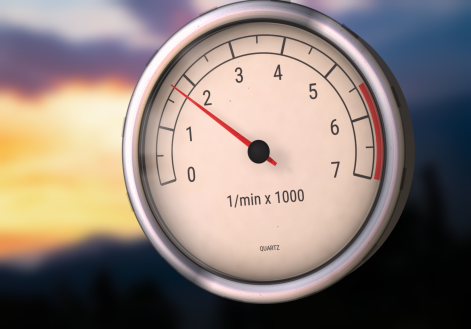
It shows 1750,rpm
